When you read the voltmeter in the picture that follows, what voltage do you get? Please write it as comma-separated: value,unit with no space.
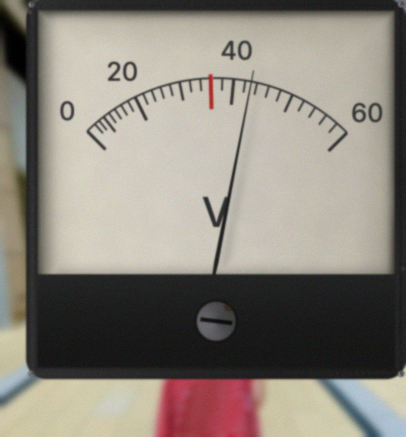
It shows 43,V
